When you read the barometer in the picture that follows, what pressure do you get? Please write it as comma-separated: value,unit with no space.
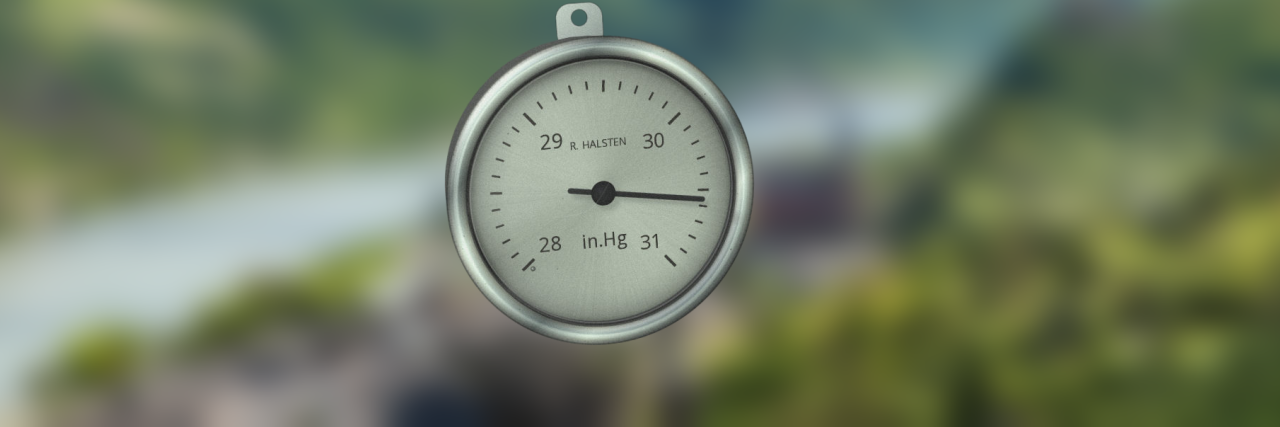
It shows 30.55,inHg
